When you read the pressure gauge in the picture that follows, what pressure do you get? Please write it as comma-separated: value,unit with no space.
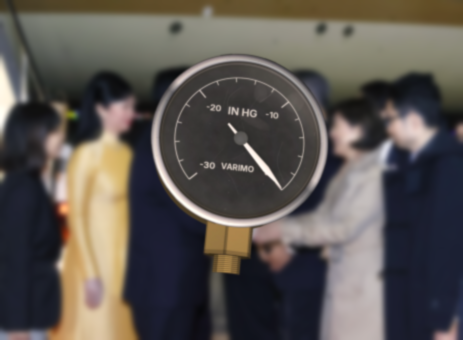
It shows 0,inHg
